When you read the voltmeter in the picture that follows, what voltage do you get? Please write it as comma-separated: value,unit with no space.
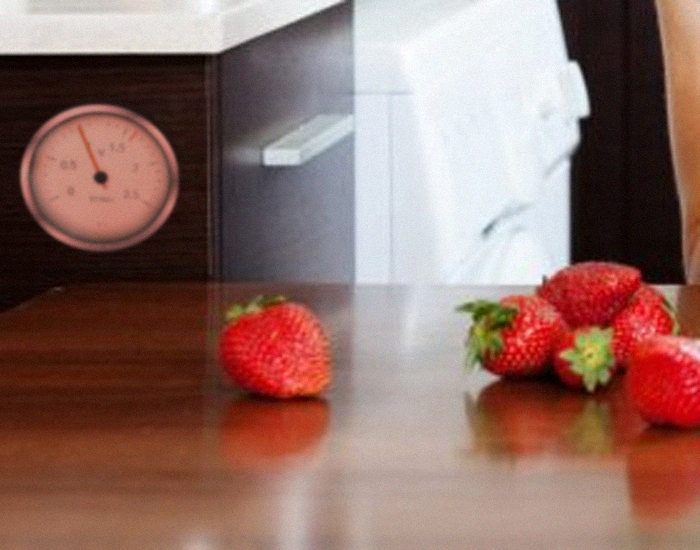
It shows 1,V
